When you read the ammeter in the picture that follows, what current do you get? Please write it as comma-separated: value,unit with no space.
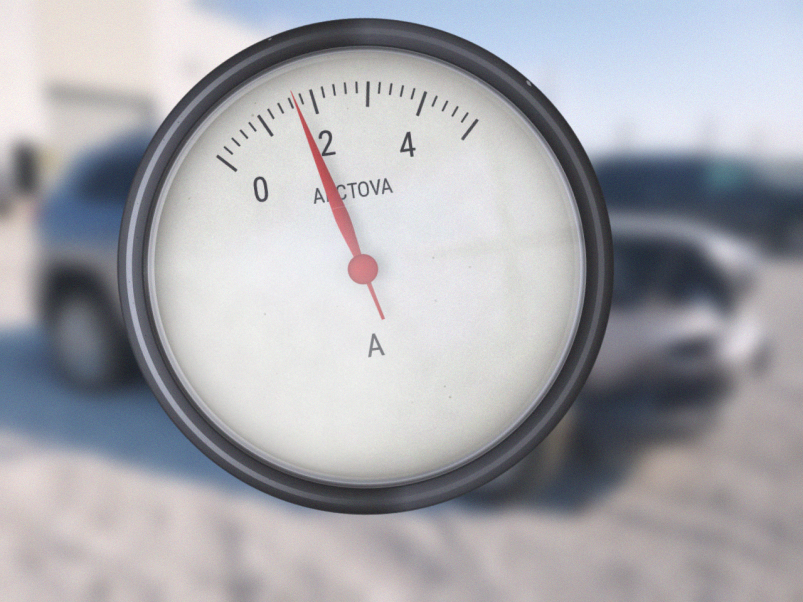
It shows 1.7,A
